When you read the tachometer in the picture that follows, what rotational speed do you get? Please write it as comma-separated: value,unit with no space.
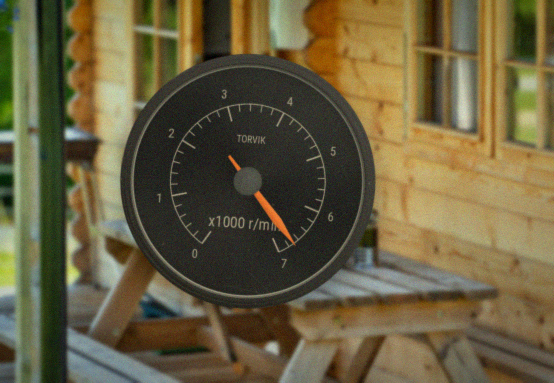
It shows 6700,rpm
